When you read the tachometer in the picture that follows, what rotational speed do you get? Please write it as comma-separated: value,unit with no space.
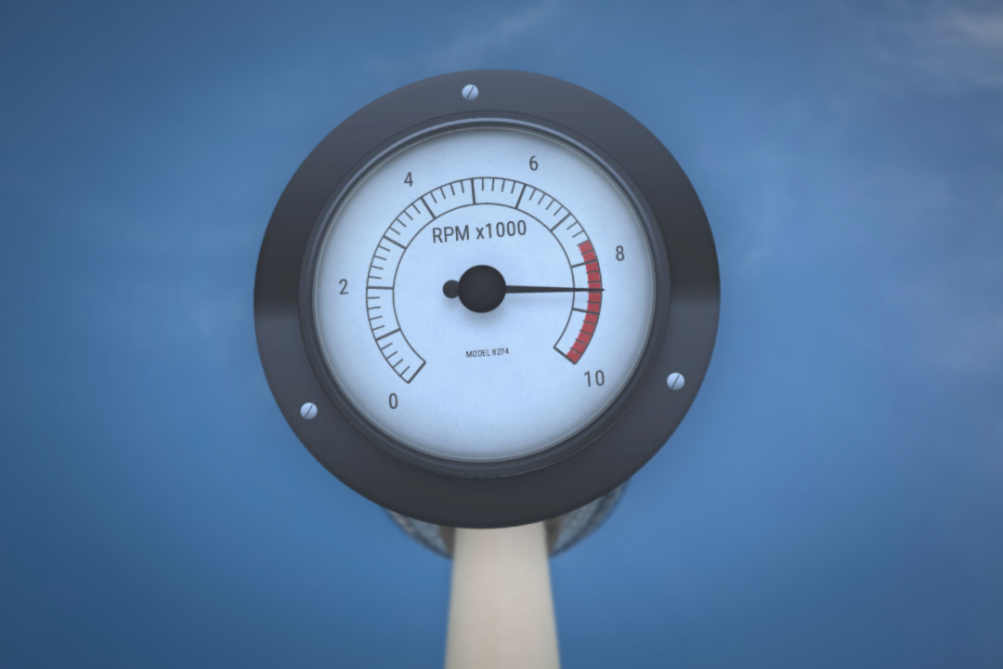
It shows 8600,rpm
